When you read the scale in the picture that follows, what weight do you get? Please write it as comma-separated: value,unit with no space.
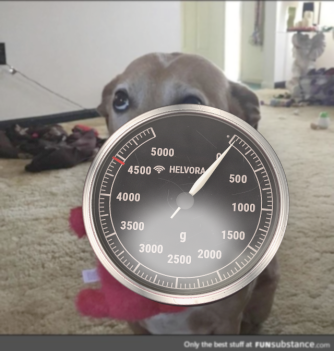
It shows 50,g
